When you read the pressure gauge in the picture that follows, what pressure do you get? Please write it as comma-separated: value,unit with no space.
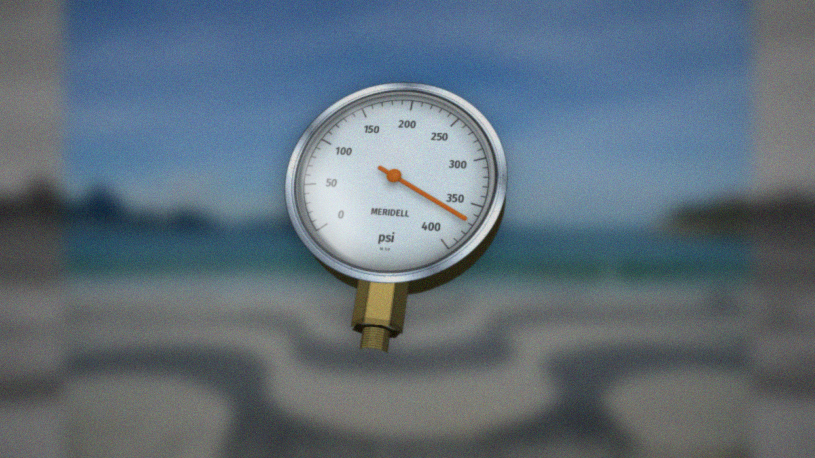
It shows 370,psi
